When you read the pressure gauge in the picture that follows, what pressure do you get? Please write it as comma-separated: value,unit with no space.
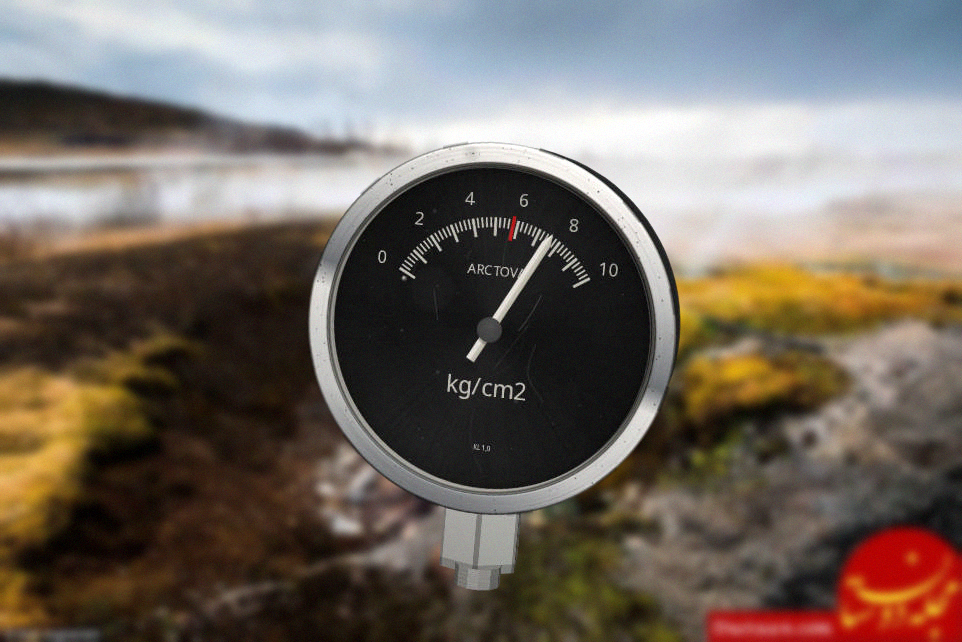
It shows 7.6,kg/cm²
